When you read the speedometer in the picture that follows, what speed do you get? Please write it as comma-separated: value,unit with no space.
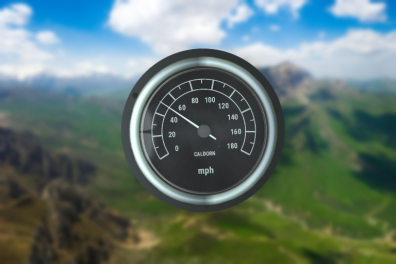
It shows 50,mph
